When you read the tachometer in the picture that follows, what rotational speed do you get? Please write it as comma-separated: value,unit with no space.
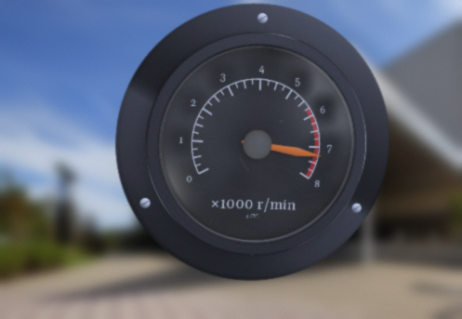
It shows 7250,rpm
